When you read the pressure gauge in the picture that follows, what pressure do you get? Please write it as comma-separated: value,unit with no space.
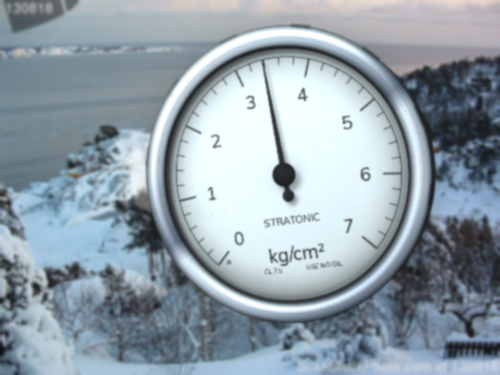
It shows 3.4,kg/cm²
